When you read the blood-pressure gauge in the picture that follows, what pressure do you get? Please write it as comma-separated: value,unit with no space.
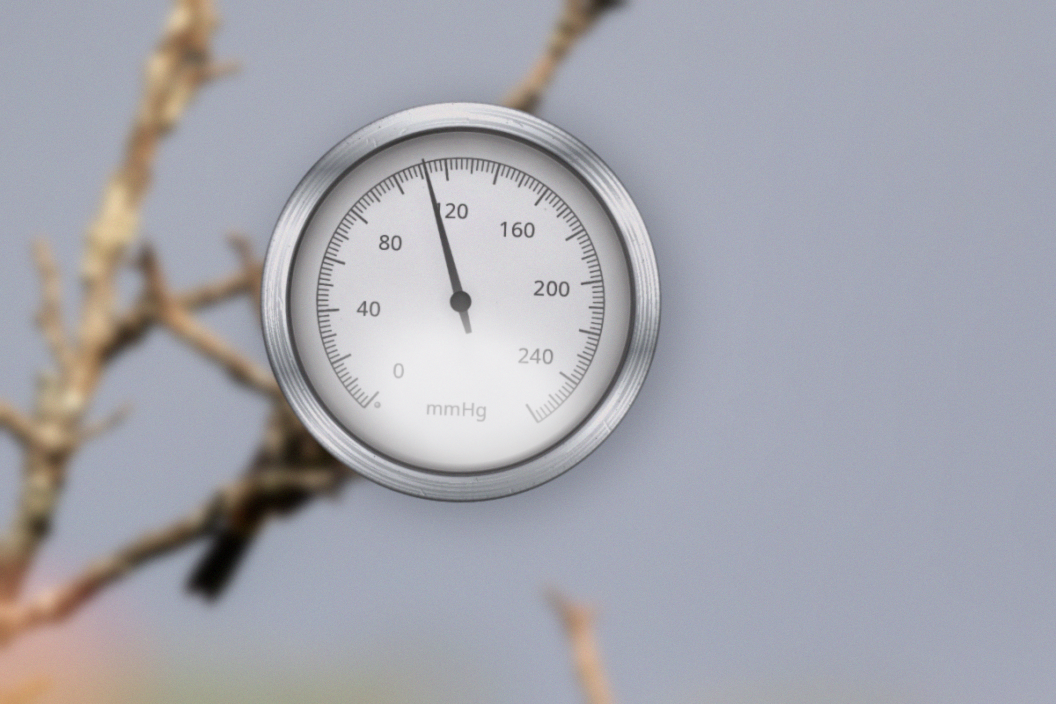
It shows 112,mmHg
